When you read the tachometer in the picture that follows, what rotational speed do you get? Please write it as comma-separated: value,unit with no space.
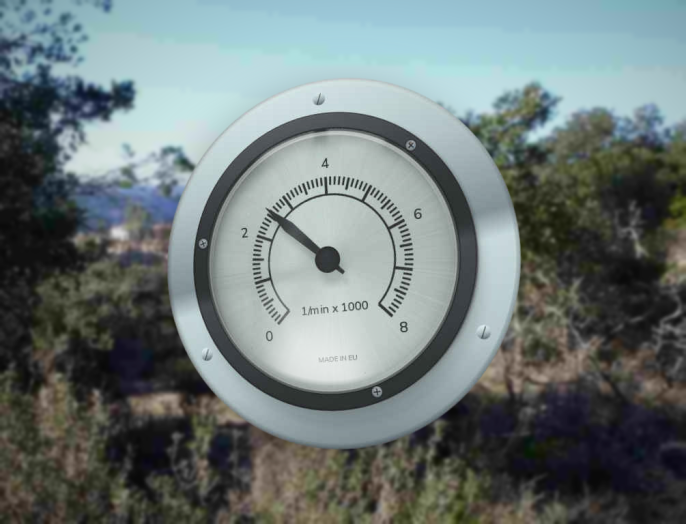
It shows 2600,rpm
